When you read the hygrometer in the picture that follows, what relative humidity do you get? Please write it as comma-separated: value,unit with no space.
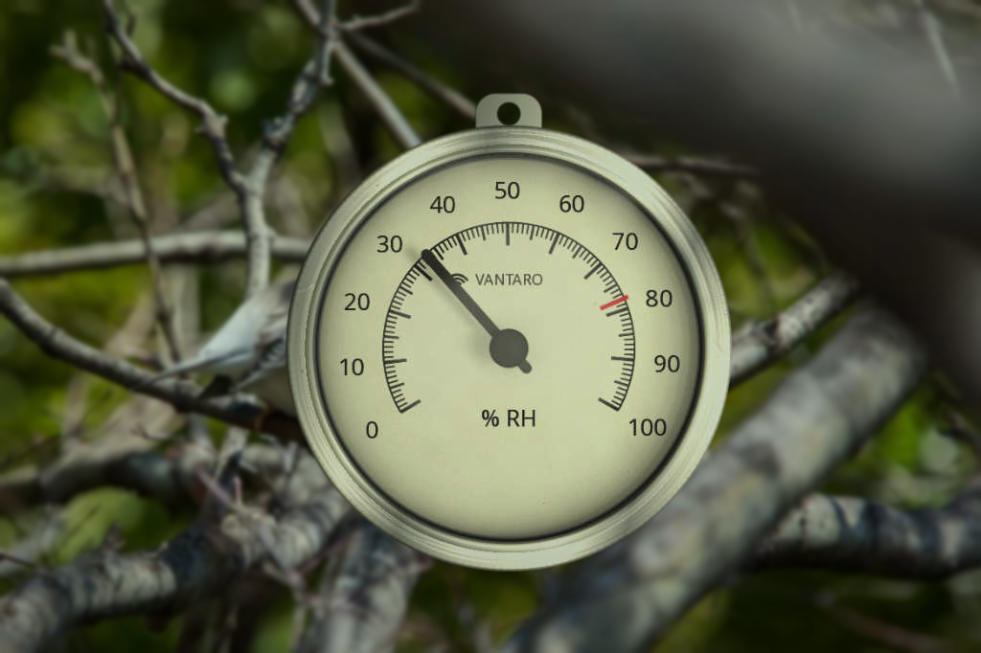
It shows 33,%
